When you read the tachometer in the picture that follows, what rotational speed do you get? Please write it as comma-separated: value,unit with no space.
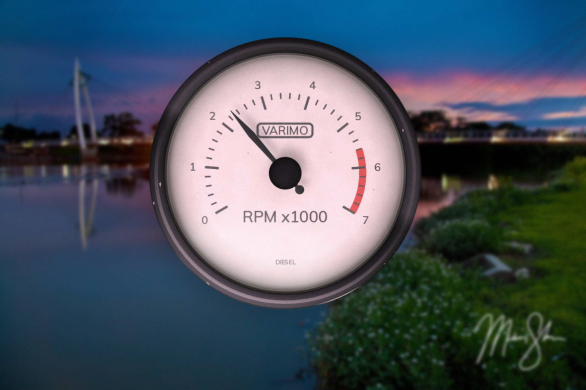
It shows 2300,rpm
